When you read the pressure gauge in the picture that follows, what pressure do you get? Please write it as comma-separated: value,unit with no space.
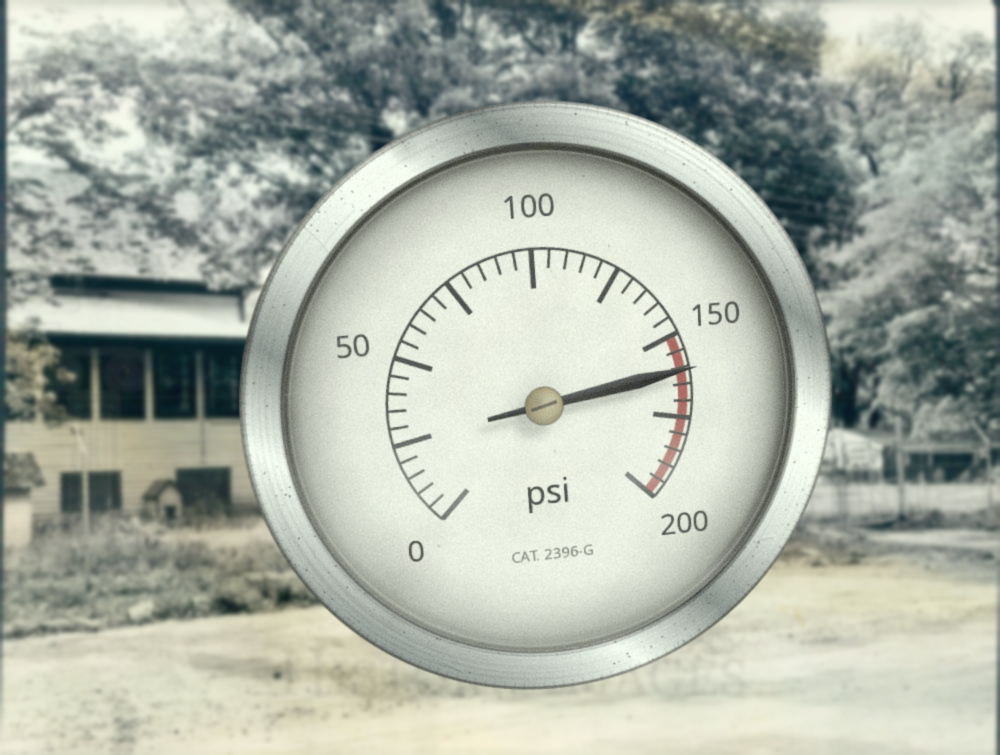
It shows 160,psi
